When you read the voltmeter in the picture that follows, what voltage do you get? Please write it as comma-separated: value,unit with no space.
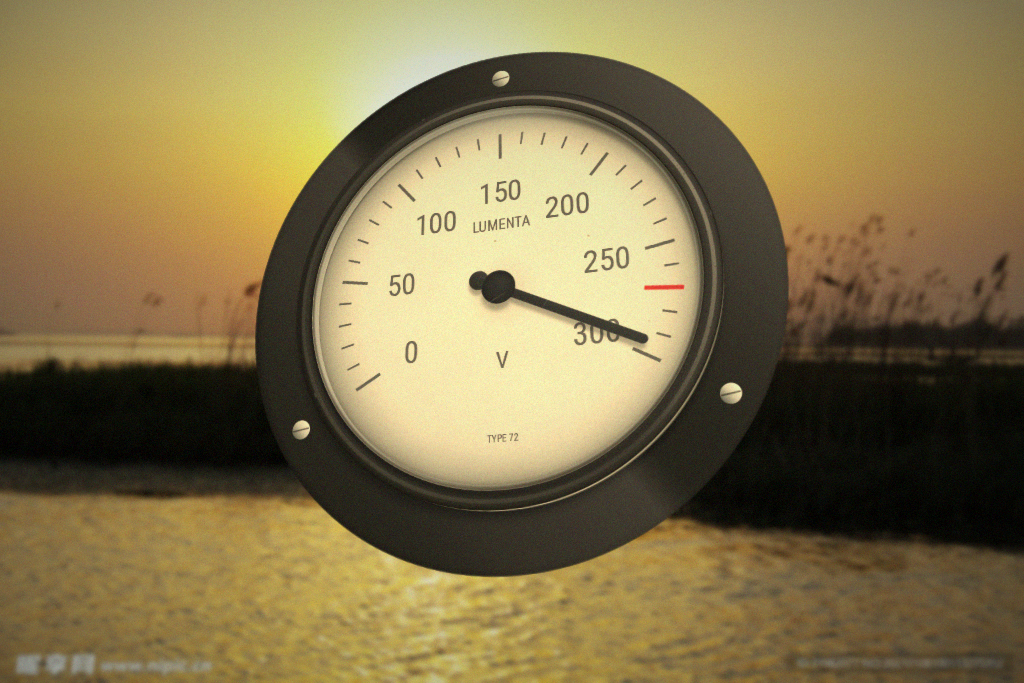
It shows 295,V
